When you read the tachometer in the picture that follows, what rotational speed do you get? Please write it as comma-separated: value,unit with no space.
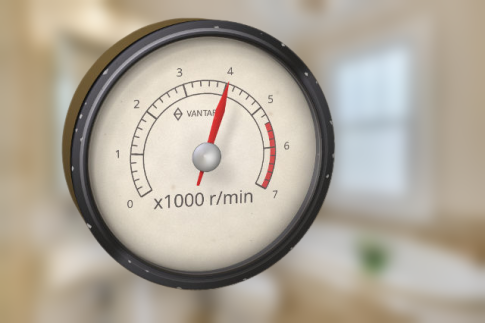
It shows 4000,rpm
